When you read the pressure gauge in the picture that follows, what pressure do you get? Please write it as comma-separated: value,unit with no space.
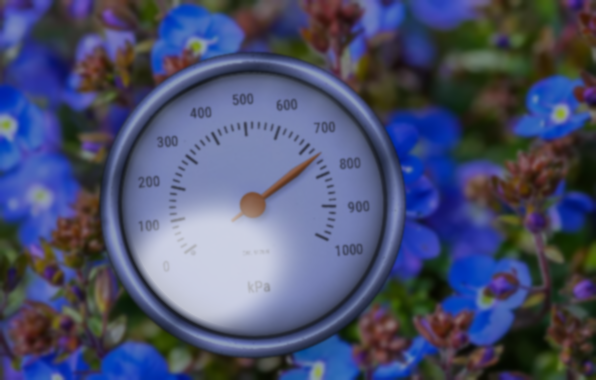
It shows 740,kPa
